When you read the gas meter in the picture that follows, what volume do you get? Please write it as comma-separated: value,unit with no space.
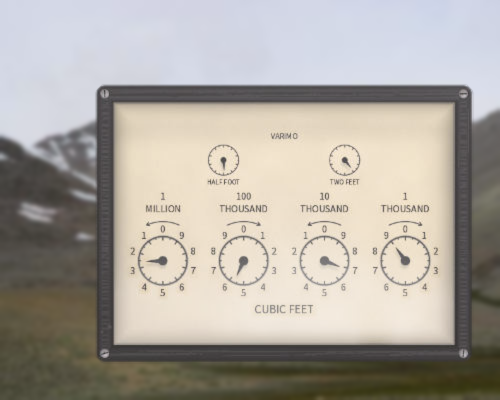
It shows 256900,ft³
